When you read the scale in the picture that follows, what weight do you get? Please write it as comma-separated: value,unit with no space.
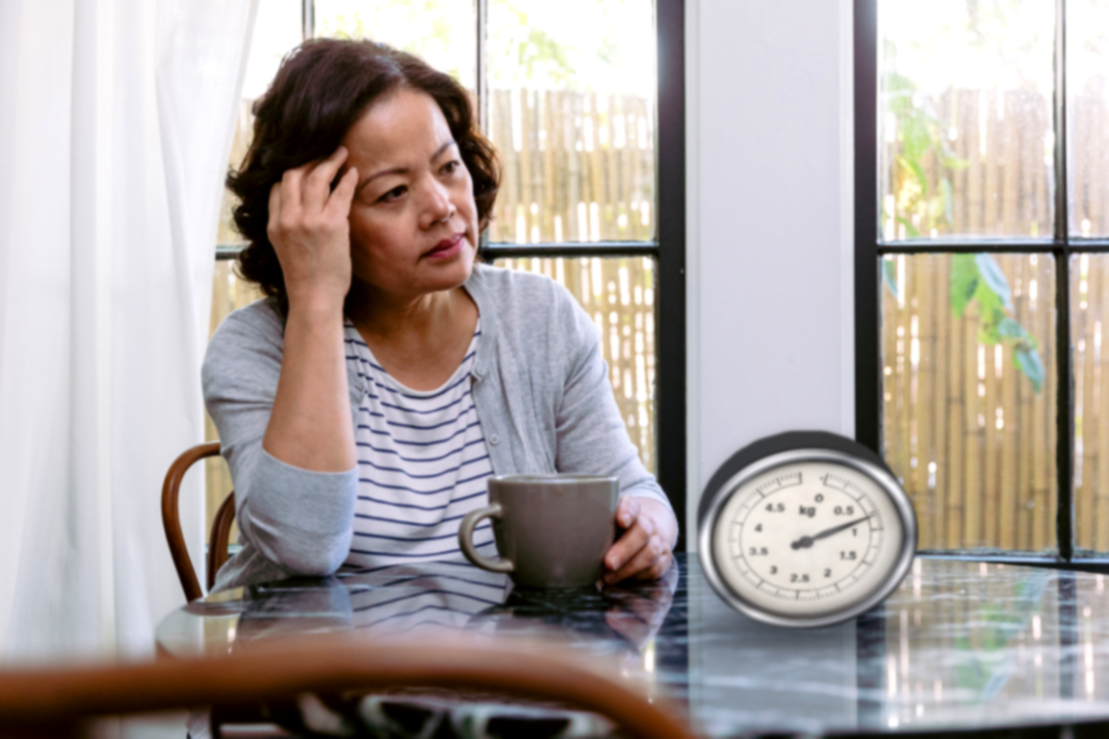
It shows 0.75,kg
